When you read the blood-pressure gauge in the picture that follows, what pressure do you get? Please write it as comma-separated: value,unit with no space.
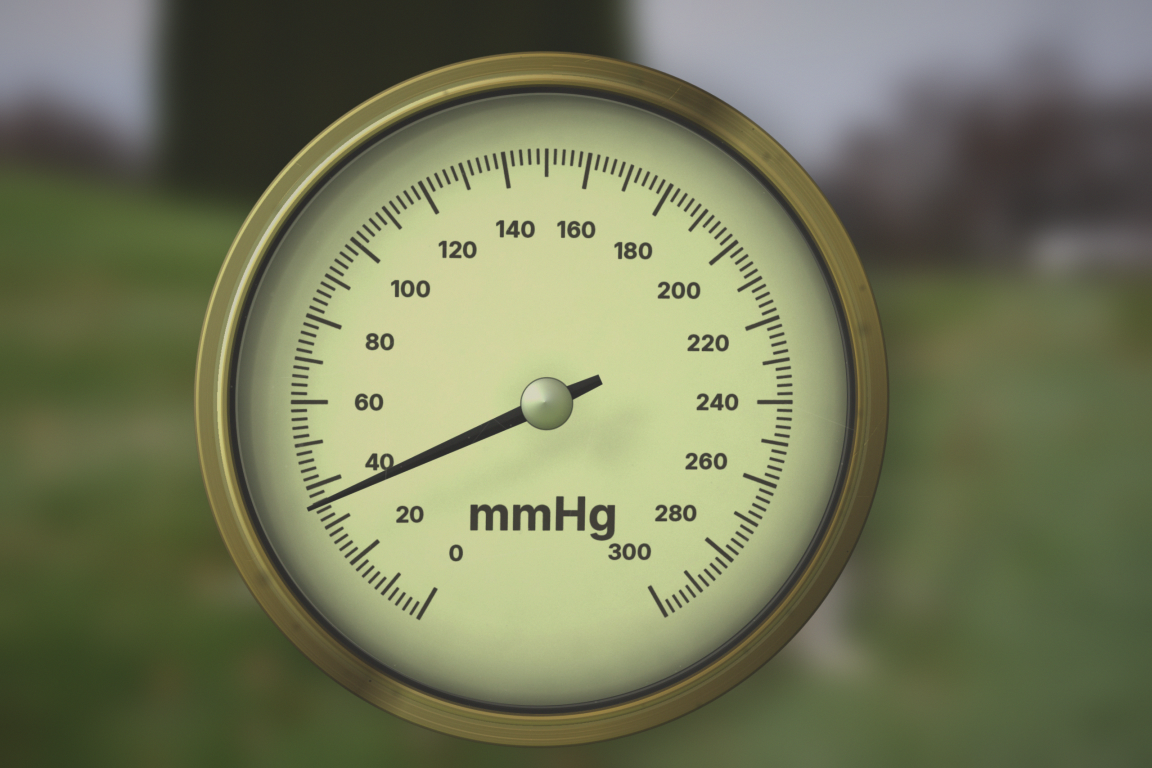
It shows 36,mmHg
